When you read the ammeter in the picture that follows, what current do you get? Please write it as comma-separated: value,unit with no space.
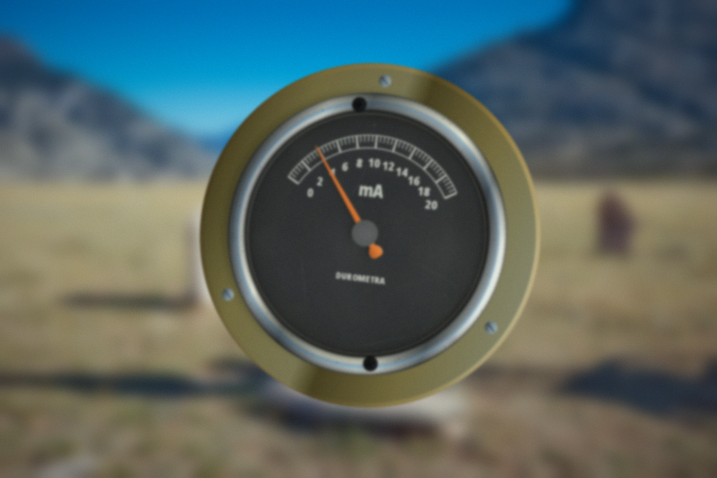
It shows 4,mA
